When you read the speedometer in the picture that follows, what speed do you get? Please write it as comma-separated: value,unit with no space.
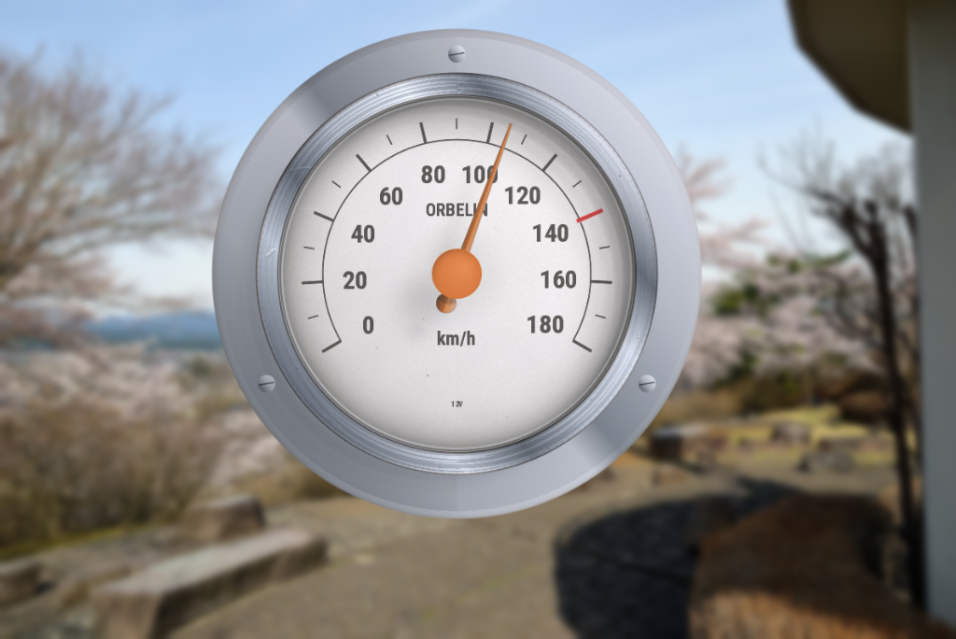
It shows 105,km/h
